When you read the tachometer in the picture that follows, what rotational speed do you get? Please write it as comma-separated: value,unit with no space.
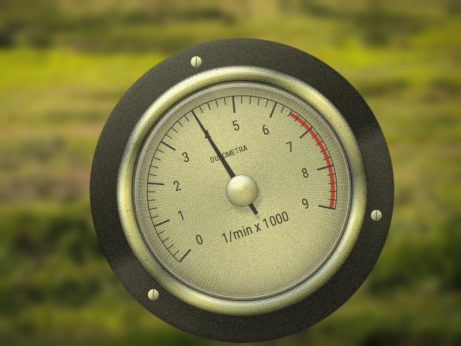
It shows 4000,rpm
